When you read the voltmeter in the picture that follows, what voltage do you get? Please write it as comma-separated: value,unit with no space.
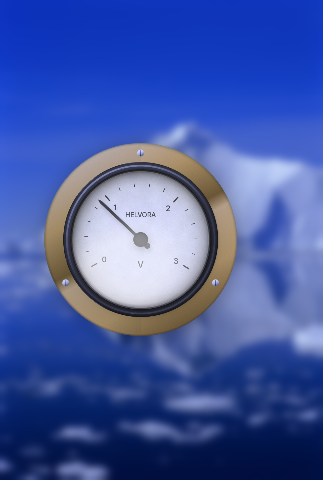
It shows 0.9,V
